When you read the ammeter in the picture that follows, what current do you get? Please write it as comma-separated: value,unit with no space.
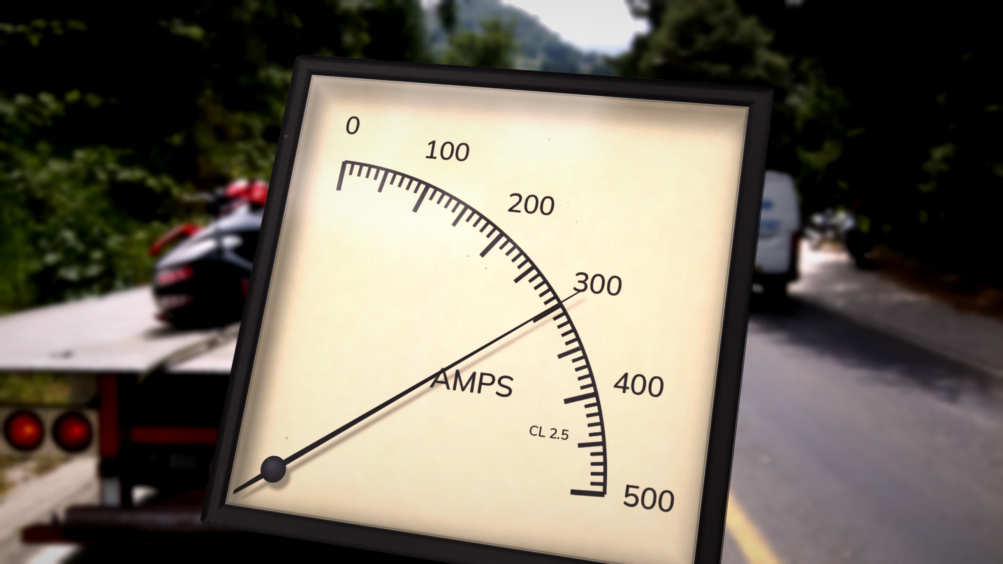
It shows 300,A
